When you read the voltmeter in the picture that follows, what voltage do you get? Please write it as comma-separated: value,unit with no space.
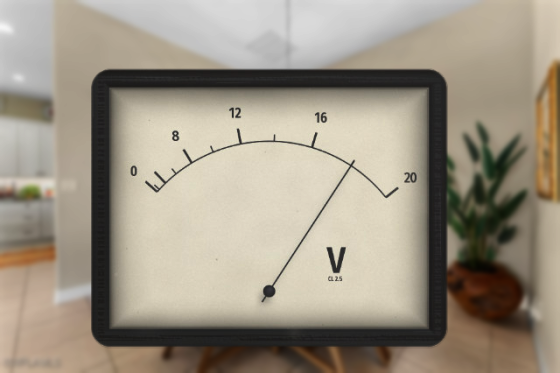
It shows 18,V
